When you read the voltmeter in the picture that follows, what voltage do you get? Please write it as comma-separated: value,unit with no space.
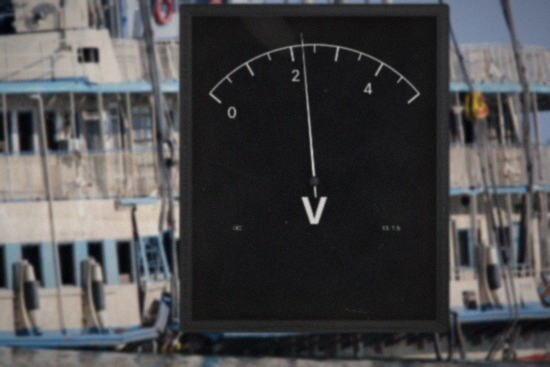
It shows 2.25,V
